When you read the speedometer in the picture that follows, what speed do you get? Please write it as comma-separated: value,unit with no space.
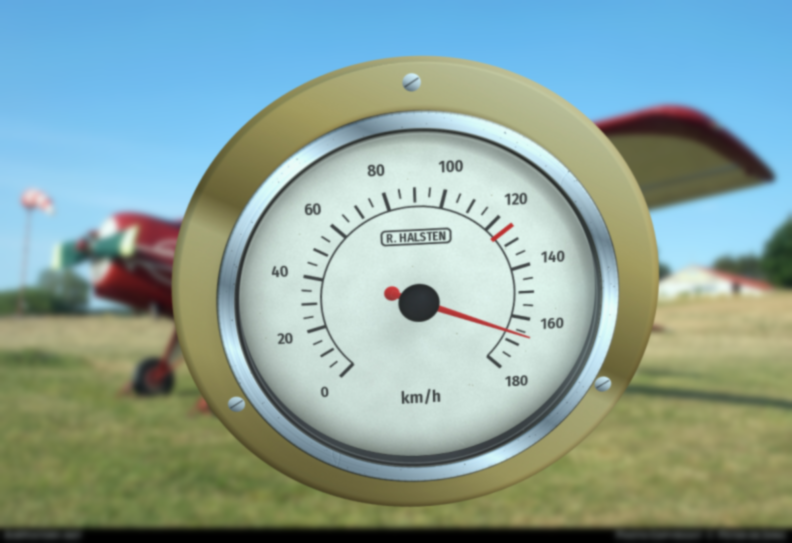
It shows 165,km/h
